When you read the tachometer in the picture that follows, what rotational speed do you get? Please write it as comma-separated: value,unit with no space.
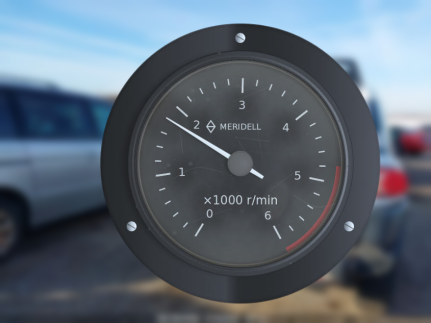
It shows 1800,rpm
